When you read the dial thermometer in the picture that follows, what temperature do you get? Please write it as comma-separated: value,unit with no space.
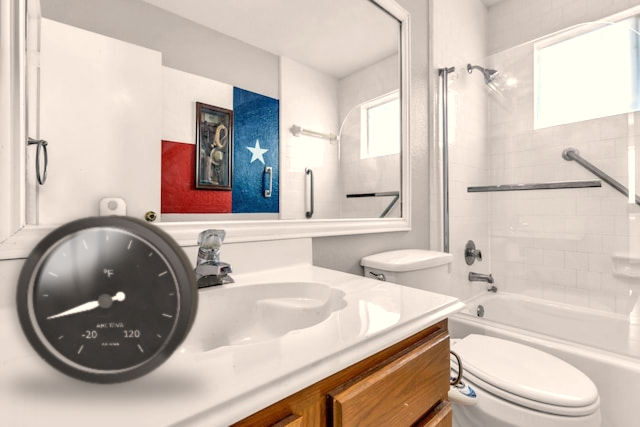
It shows 0,°F
